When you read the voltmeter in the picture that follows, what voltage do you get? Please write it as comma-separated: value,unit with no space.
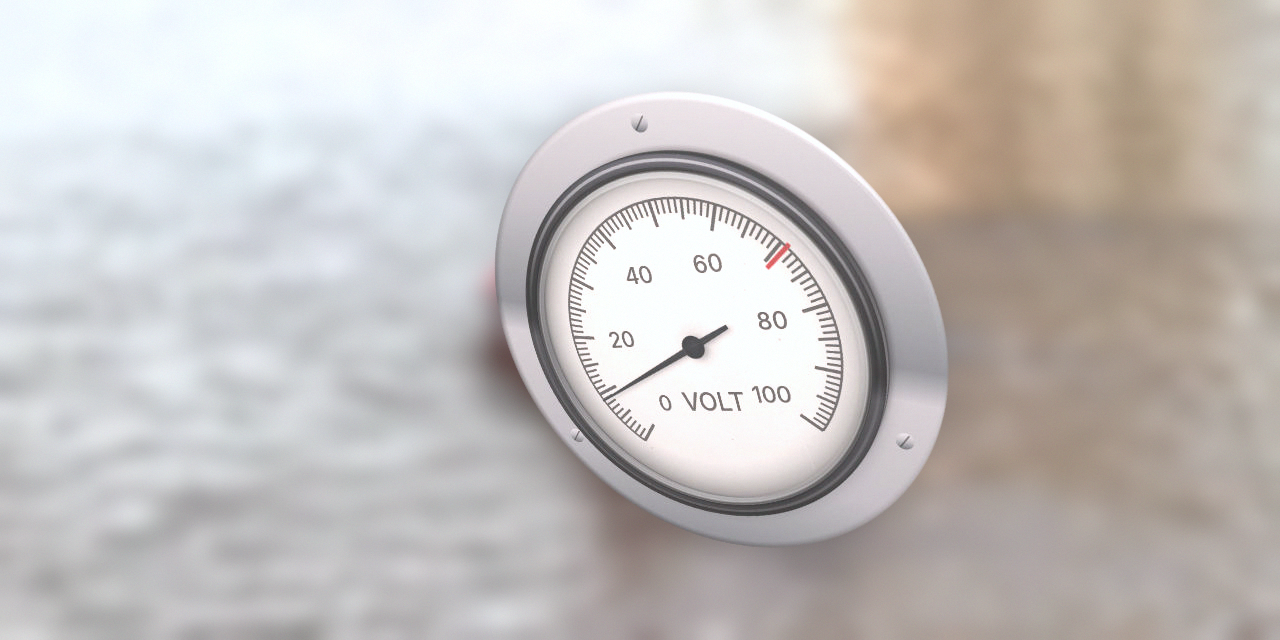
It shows 9,V
